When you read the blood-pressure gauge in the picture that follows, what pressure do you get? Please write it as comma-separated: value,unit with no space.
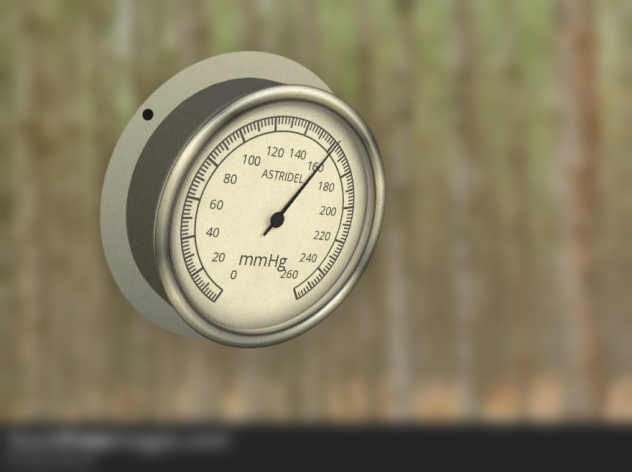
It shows 160,mmHg
